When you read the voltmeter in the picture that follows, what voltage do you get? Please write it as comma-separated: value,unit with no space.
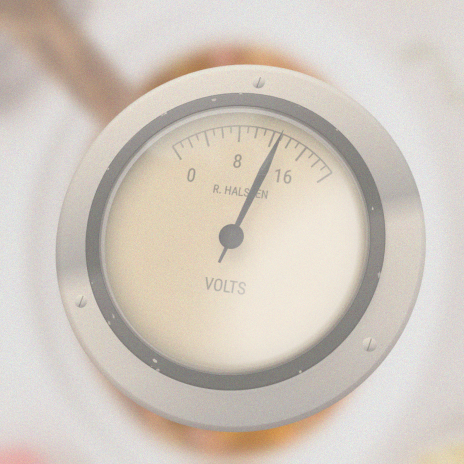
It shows 13,V
